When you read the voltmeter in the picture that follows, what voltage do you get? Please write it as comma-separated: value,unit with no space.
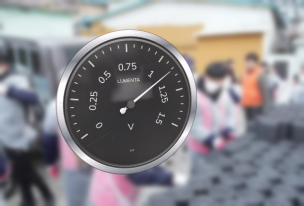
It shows 1.1,V
